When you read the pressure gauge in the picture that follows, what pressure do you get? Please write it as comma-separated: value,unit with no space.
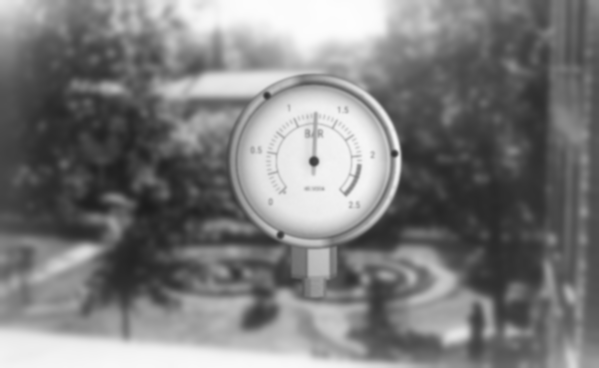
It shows 1.25,bar
